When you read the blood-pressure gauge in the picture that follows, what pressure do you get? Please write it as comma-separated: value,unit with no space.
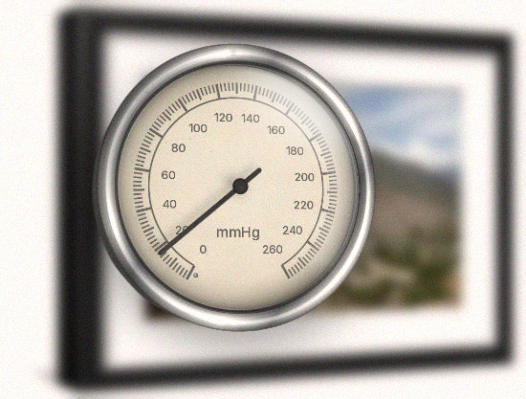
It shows 18,mmHg
